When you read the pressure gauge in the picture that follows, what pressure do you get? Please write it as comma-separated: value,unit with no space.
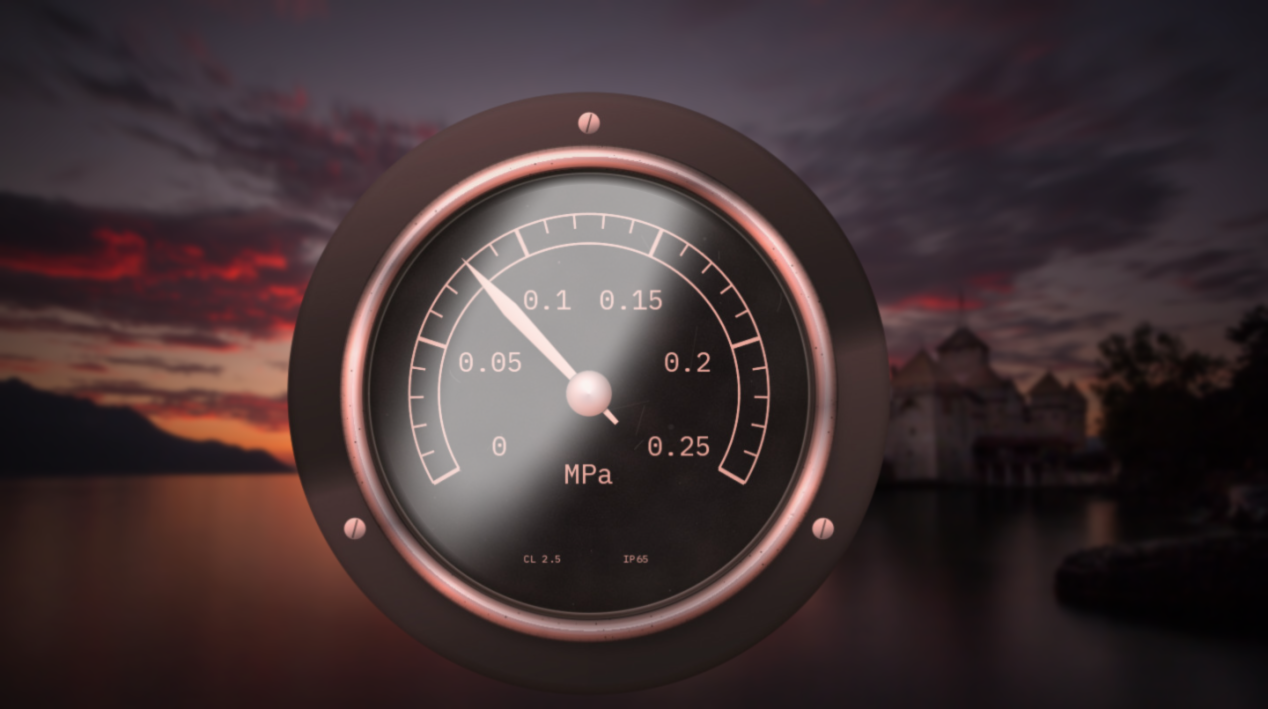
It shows 0.08,MPa
